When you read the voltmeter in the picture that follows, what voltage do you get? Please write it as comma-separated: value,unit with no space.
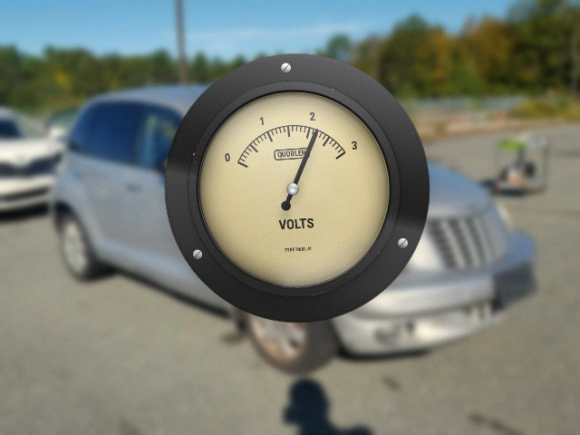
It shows 2.2,V
